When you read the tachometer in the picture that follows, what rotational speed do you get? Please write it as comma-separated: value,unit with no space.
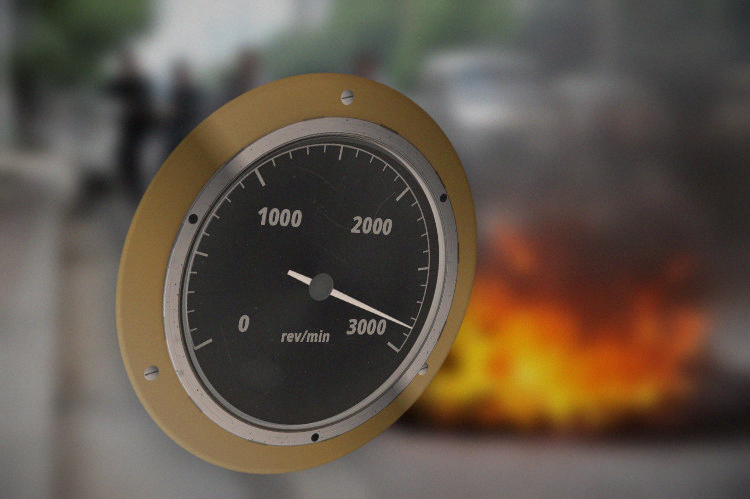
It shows 2850,rpm
